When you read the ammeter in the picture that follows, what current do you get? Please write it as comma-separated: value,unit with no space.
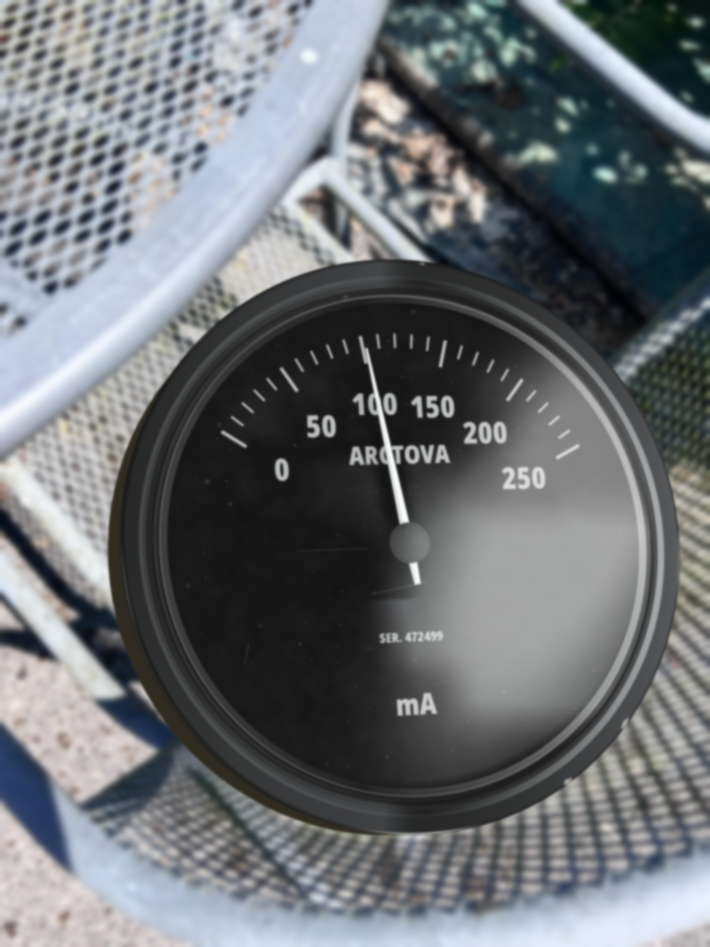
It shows 100,mA
